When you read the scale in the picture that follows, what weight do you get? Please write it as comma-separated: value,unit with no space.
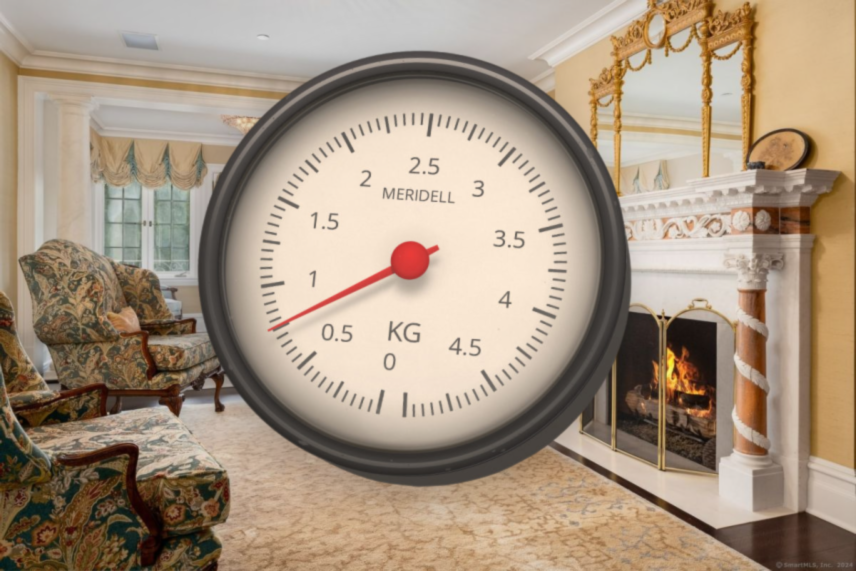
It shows 0.75,kg
